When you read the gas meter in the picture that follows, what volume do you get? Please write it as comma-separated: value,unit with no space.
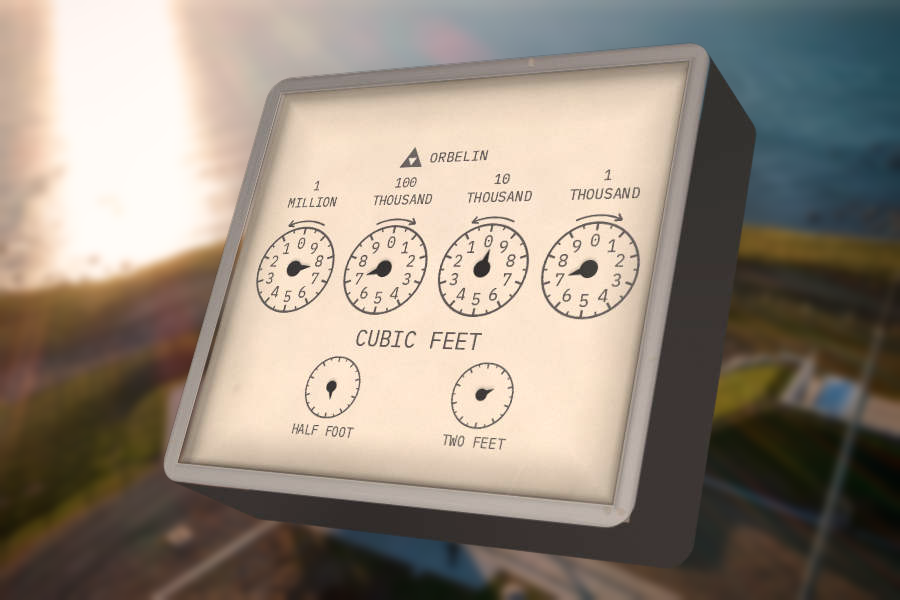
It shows 769700,ft³
